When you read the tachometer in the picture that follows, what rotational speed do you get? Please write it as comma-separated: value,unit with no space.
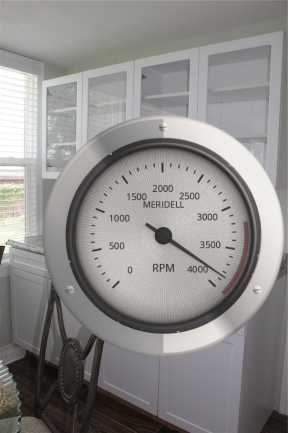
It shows 3850,rpm
